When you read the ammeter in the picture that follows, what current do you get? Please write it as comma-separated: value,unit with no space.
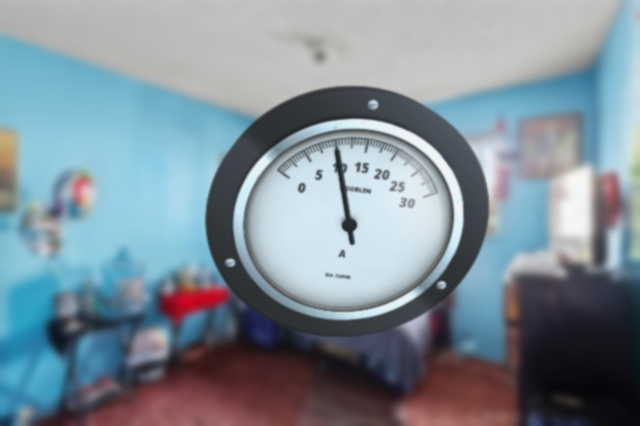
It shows 10,A
